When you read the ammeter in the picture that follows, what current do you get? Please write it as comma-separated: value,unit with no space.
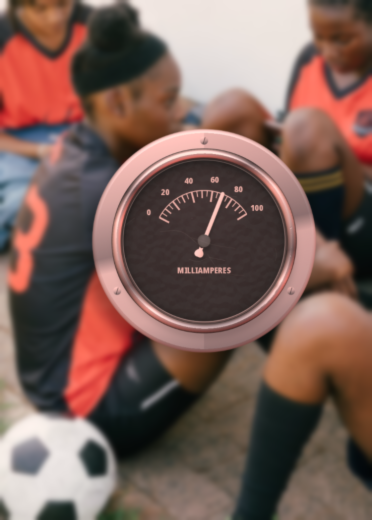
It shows 70,mA
